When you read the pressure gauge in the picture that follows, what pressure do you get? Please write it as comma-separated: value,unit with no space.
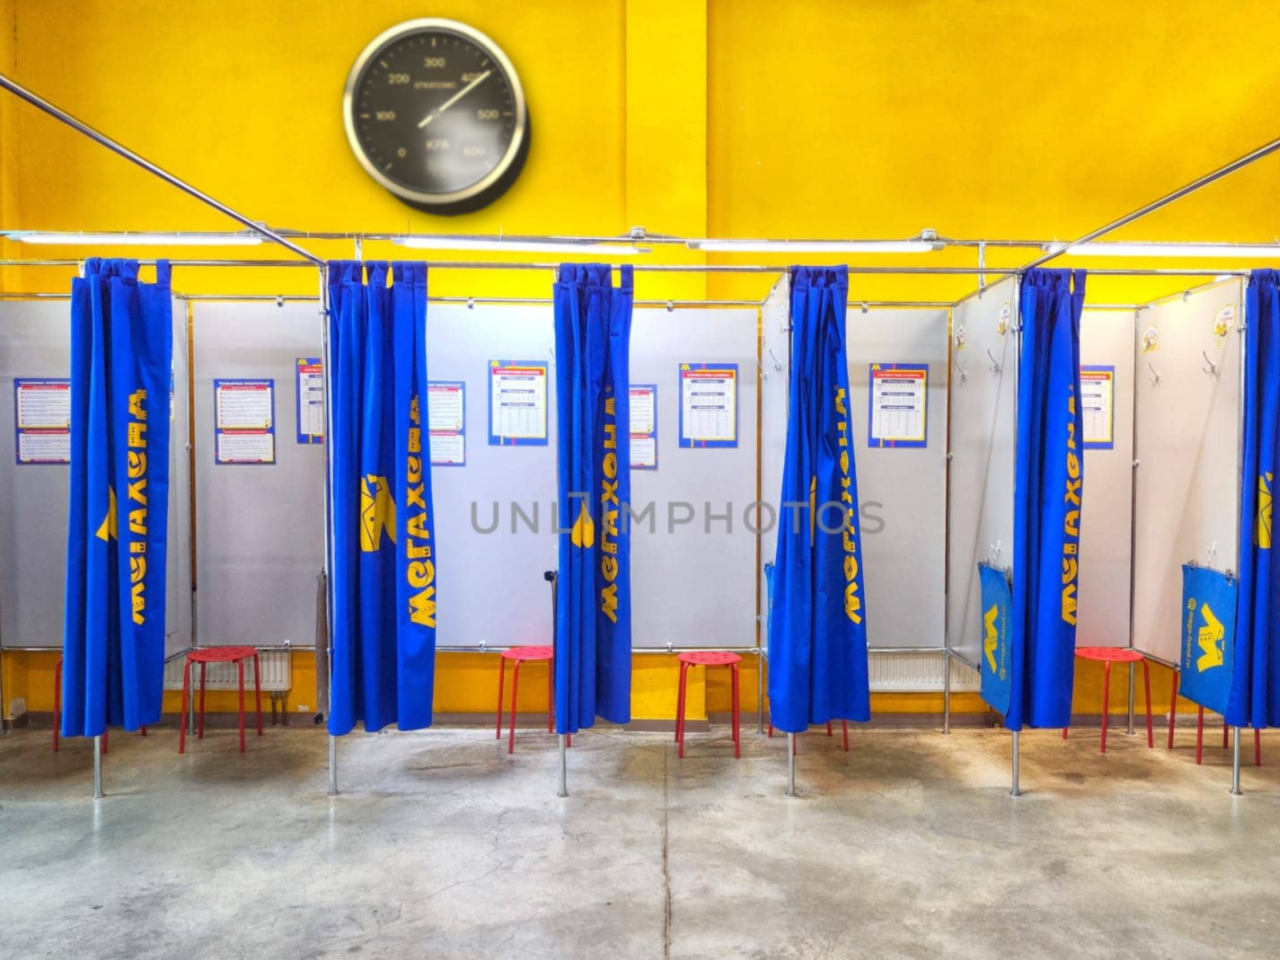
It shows 420,kPa
